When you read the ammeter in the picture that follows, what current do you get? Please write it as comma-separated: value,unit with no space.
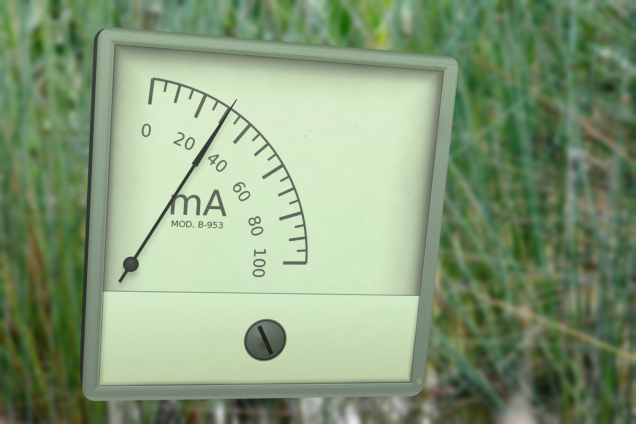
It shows 30,mA
